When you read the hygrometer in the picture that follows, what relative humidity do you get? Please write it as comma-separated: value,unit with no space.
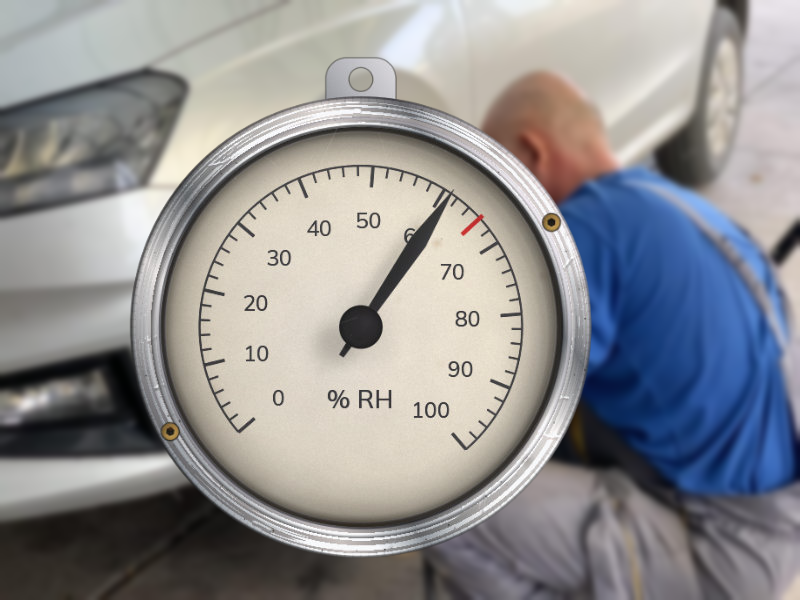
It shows 61,%
